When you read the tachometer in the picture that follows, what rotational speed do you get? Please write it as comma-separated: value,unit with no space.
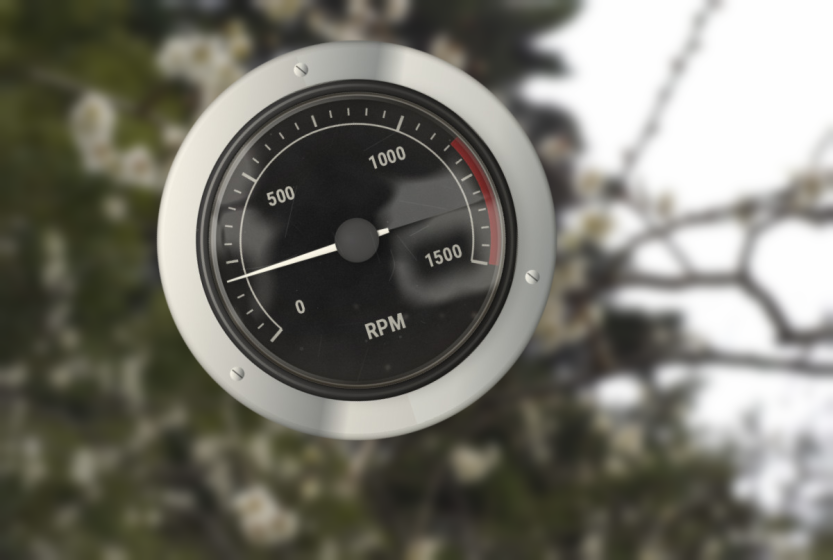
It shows 200,rpm
